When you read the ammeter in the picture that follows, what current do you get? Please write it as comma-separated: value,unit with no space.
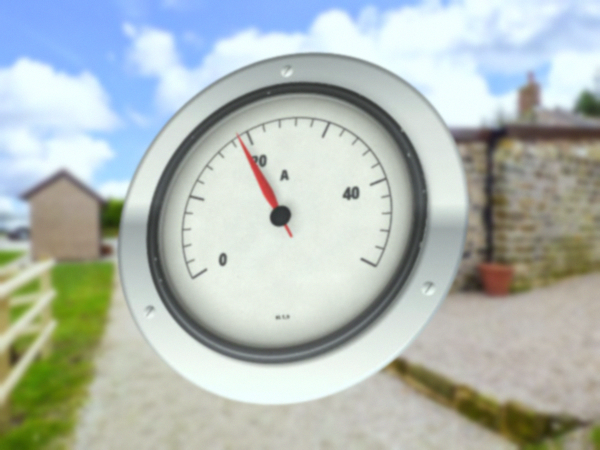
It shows 19,A
